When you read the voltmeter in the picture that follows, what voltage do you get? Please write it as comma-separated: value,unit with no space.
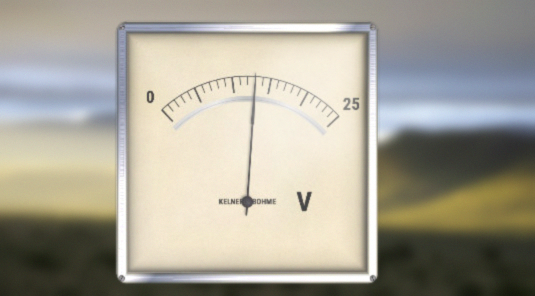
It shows 13,V
